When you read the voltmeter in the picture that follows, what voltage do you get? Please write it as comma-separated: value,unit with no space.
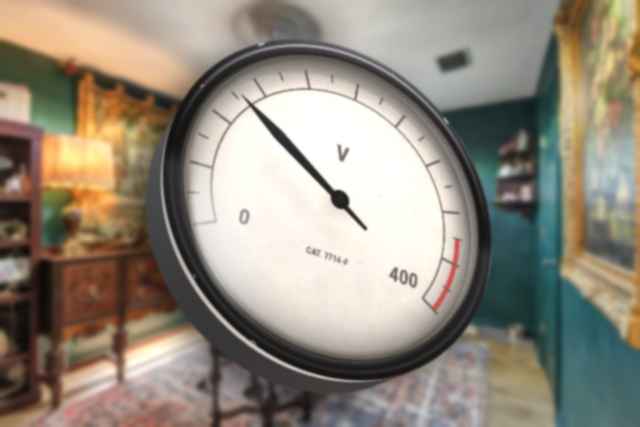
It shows 100,V
